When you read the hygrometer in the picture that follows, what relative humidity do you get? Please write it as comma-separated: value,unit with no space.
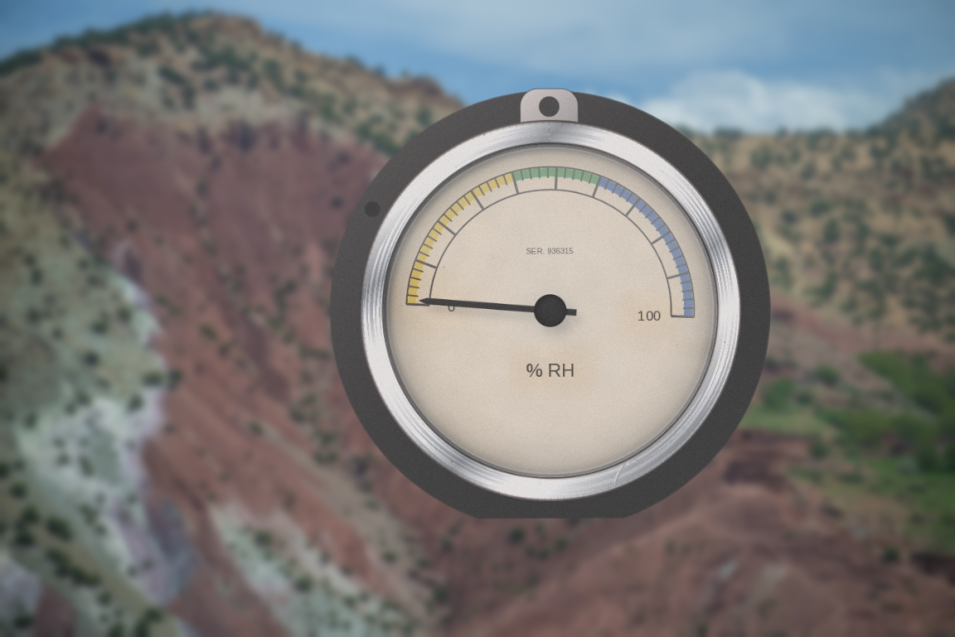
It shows 1,%
